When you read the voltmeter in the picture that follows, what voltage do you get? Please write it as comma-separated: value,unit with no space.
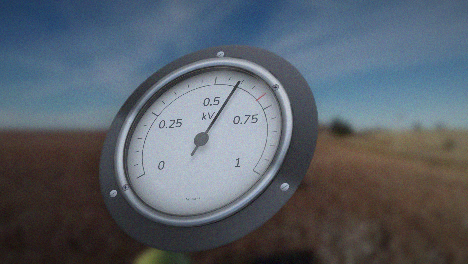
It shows 0.6,kV
